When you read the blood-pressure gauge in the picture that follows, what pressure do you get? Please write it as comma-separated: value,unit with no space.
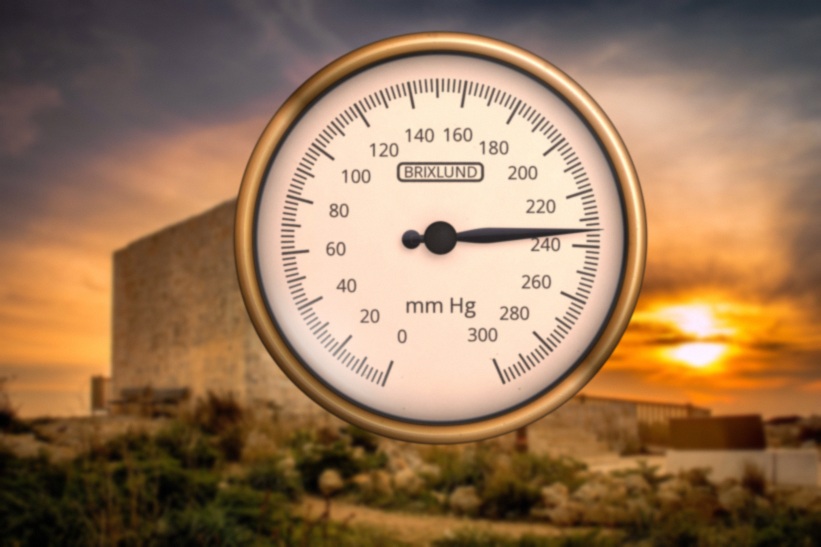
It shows 234,mmHg
